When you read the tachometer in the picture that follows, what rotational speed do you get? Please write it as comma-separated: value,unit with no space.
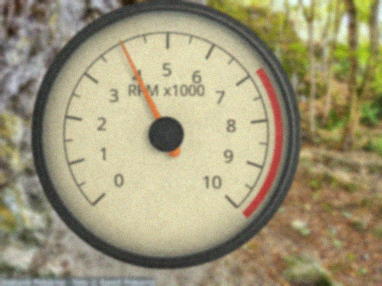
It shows 4000,rpm
